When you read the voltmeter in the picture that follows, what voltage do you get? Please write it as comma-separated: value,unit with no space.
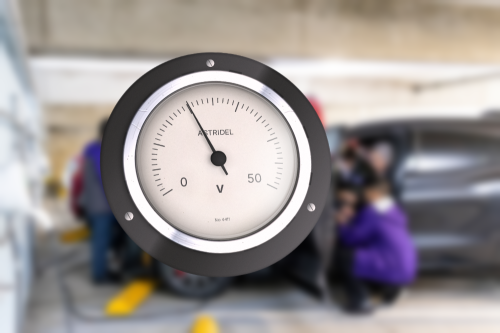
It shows 20,V
